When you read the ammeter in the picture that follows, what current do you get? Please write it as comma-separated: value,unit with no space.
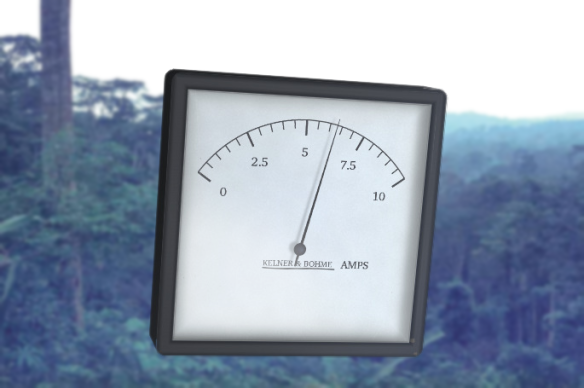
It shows 6.25,A
